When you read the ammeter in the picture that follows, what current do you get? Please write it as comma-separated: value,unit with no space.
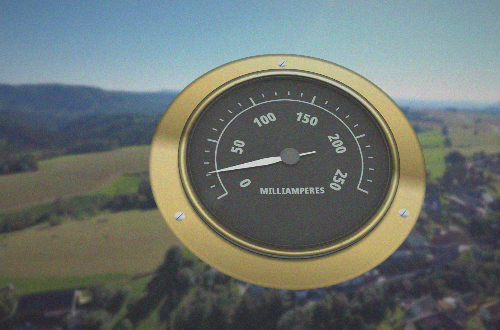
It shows 20,mA
